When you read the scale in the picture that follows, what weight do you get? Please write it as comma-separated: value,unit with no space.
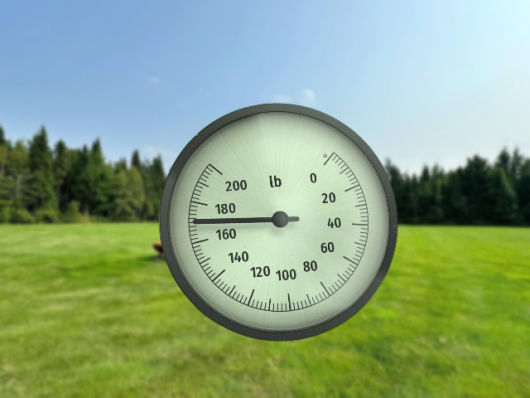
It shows 170,lb
